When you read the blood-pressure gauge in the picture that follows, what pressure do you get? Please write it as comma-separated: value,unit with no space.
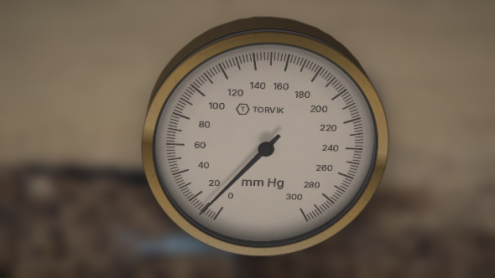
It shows 10,mmHg
